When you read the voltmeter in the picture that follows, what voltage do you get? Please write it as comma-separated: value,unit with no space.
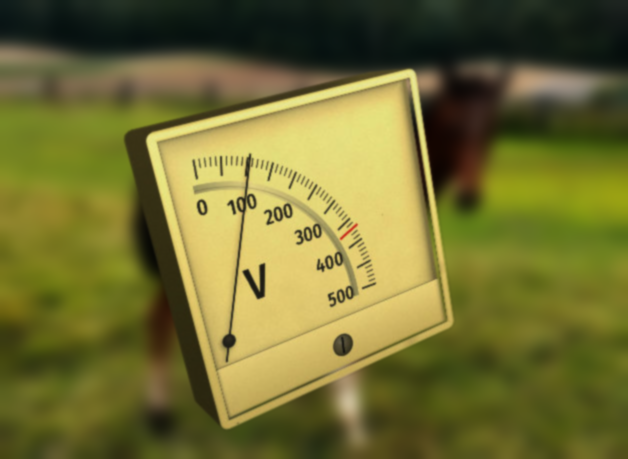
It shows 100,V
